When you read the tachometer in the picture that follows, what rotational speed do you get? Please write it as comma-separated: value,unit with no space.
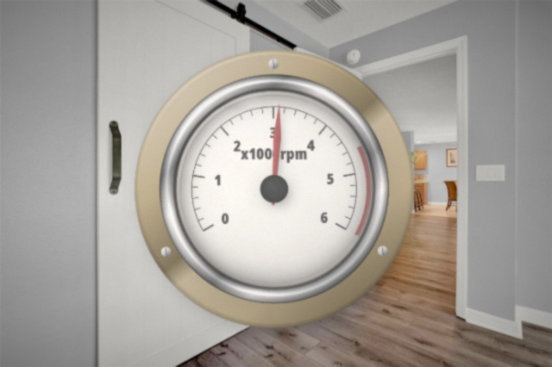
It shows 3100,rpm
